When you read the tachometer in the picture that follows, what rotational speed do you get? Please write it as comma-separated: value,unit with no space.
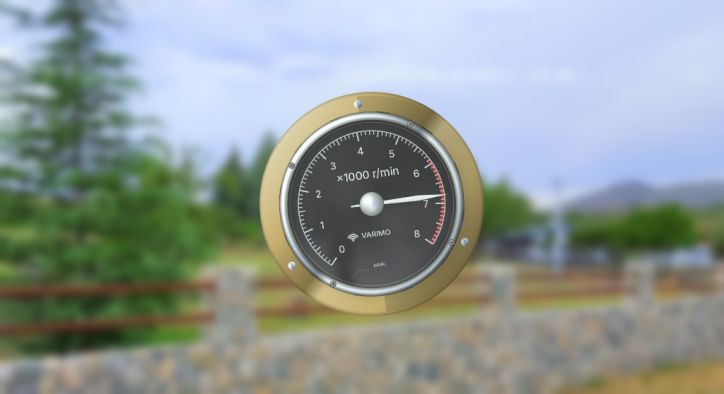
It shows 6800,rpm
